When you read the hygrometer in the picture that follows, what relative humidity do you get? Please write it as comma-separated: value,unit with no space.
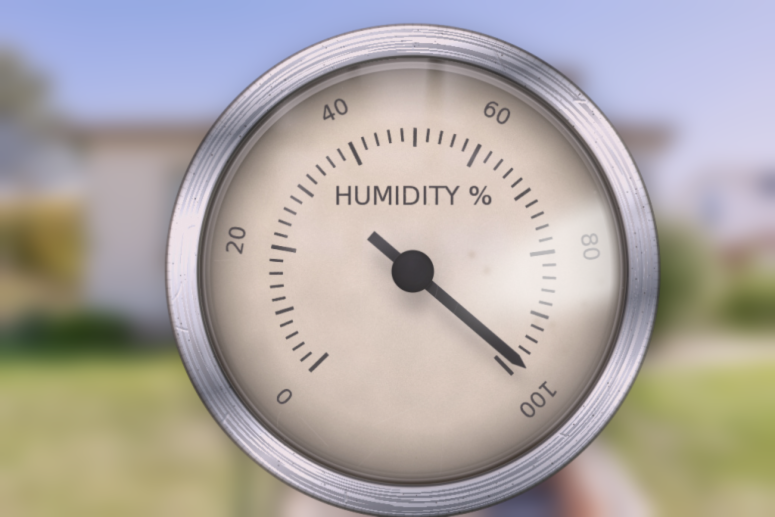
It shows 98,%
